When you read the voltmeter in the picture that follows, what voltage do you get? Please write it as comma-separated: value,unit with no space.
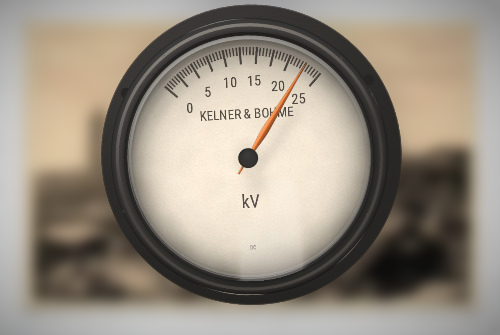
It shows 22.5,kV
